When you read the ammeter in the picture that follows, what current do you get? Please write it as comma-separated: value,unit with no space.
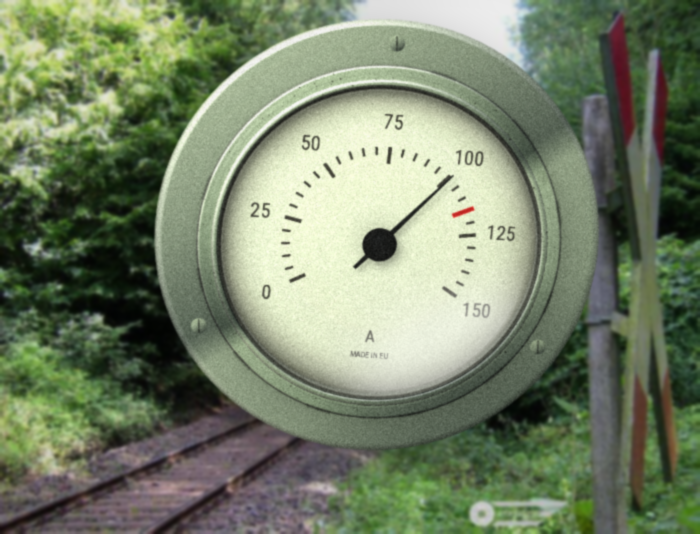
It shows 100,A
